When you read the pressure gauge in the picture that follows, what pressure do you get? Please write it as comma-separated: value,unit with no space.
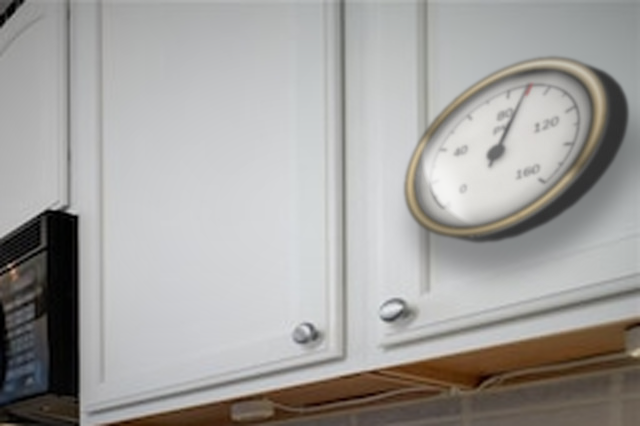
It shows 90,psi
